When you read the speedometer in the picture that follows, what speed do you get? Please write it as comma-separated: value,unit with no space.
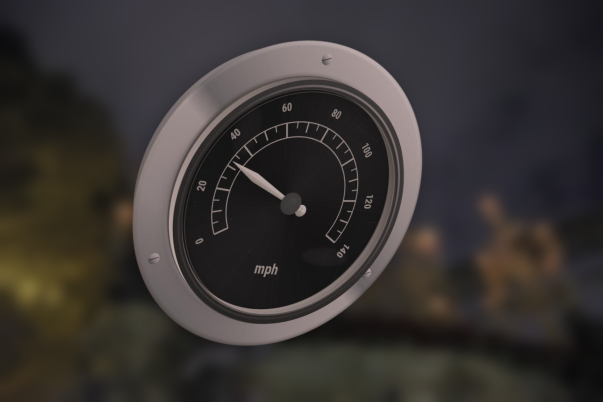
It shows 32.5,mph
